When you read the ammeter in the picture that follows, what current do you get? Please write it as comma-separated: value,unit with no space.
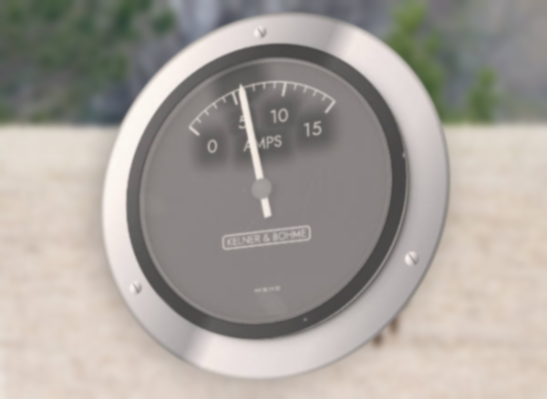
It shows 6,A
